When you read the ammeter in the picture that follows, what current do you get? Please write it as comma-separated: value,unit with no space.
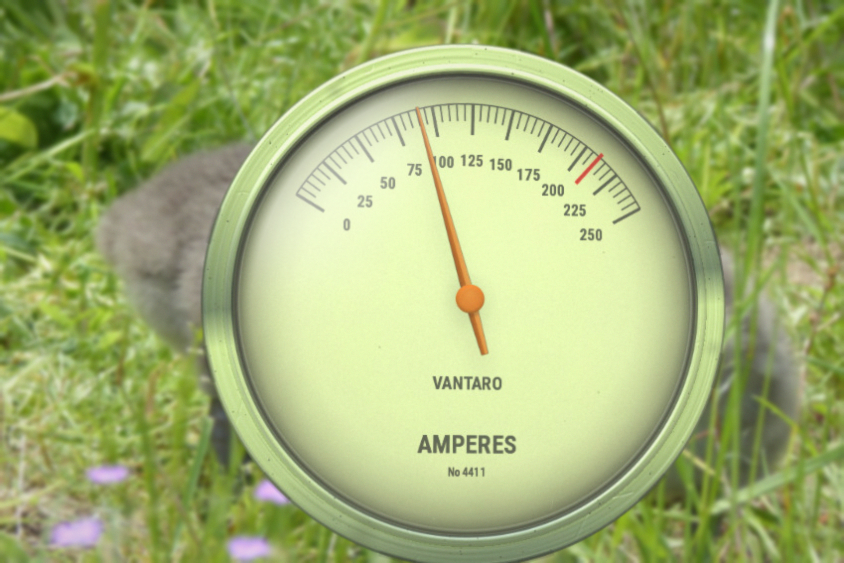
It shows 90,A
